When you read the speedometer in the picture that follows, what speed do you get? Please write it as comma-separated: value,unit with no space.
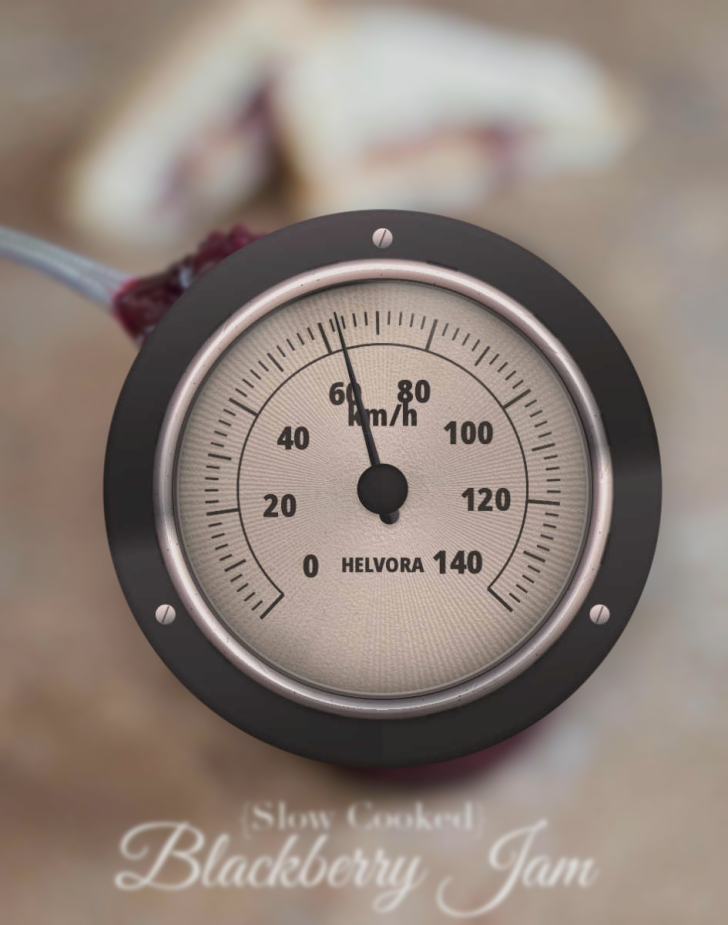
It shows 63,km/h
